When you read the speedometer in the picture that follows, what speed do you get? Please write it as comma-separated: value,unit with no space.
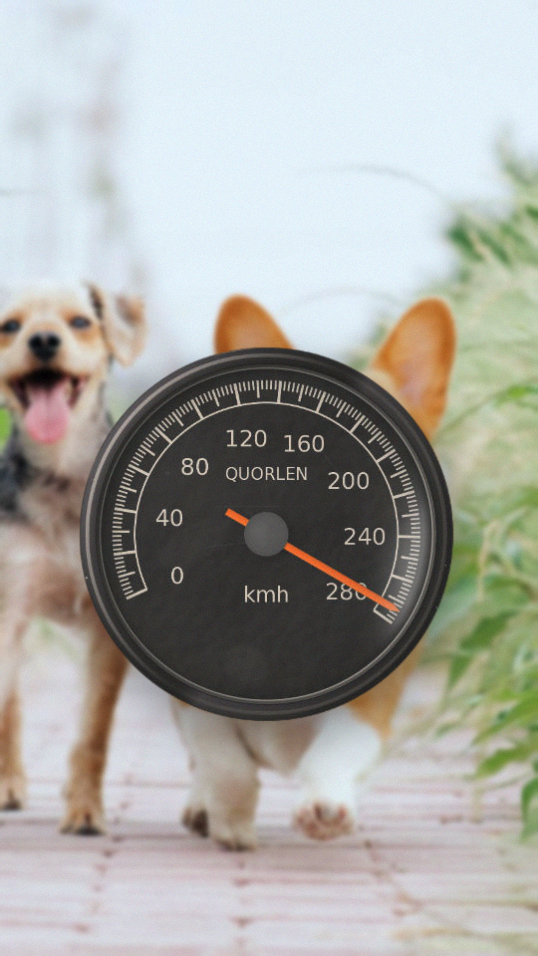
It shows 274,km/h
